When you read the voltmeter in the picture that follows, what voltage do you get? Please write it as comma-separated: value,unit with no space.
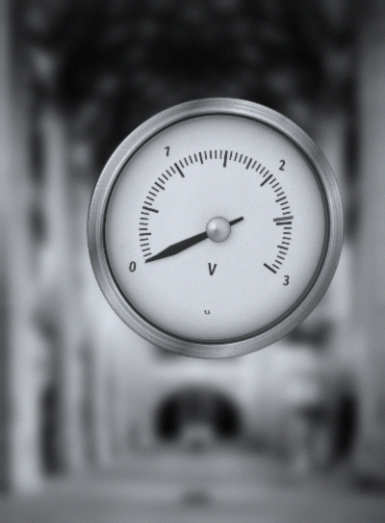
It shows 0,V
